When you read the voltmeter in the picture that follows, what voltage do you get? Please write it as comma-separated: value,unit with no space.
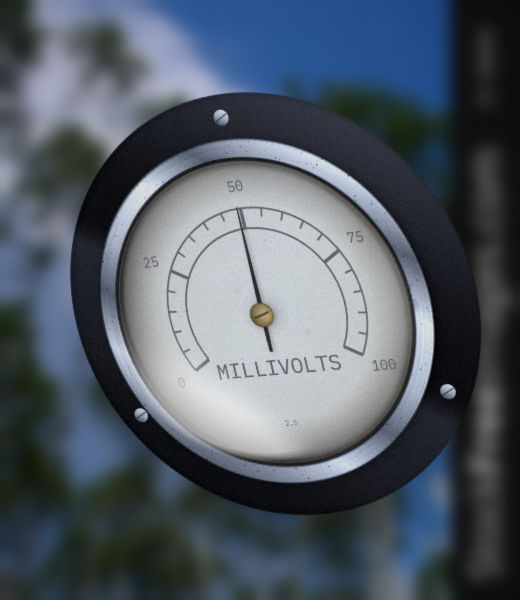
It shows 50,mV
